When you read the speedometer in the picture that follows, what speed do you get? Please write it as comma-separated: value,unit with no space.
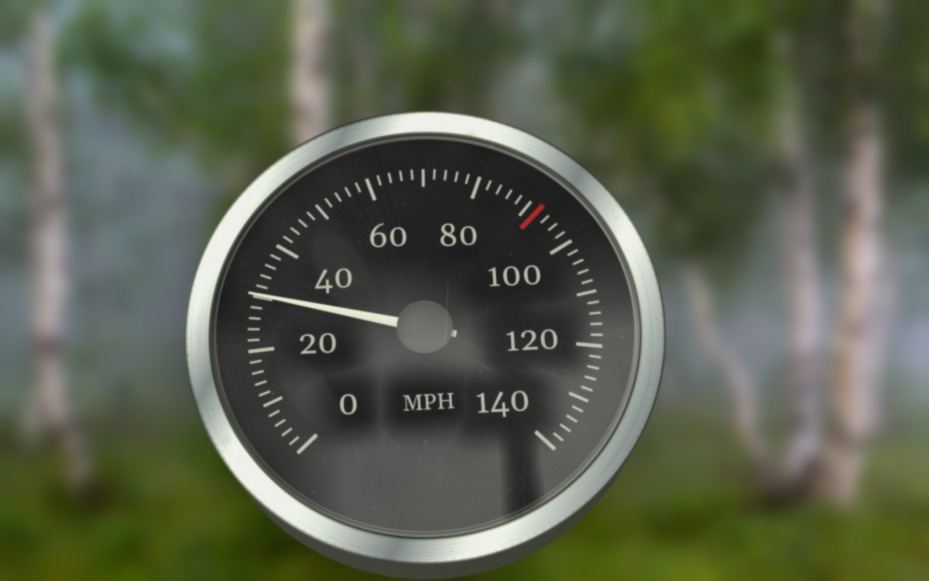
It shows 30,mph
